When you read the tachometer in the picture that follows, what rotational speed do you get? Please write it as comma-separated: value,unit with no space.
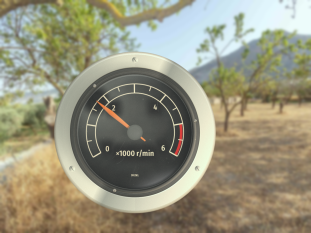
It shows 1750,rpm
